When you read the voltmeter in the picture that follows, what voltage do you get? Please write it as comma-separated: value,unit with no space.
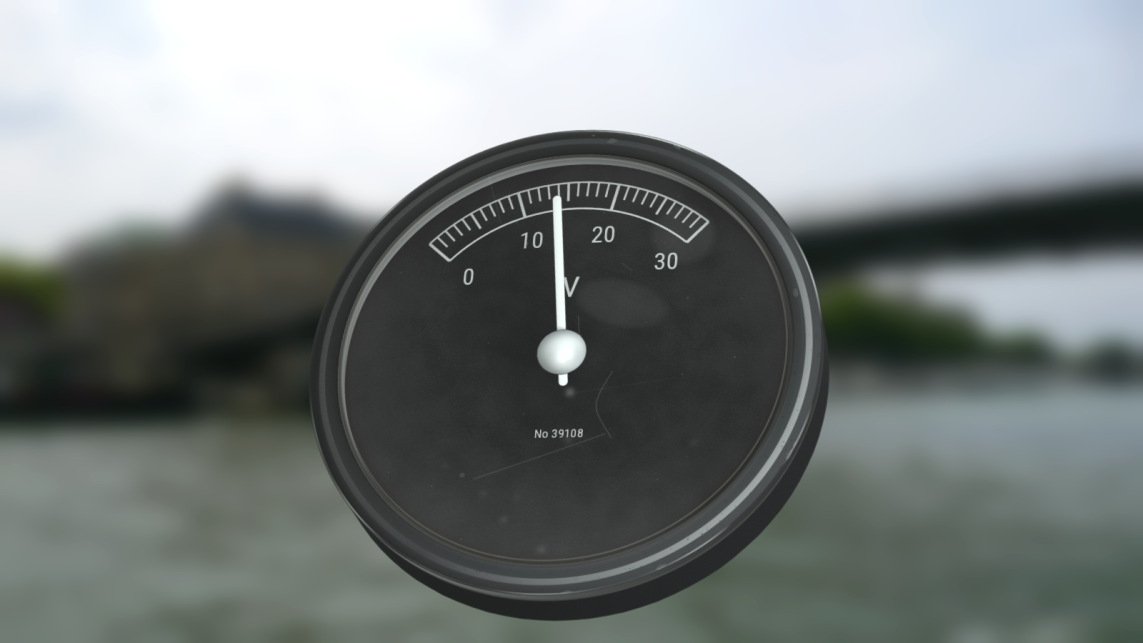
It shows 14,V
